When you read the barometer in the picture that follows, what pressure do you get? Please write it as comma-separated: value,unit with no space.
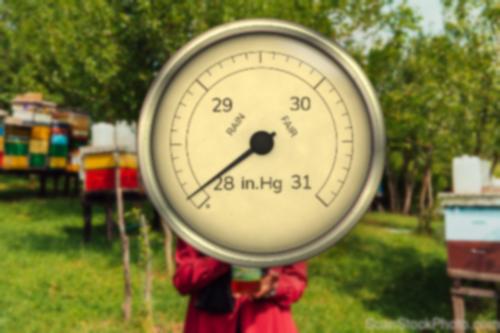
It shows 28.1,inHg
